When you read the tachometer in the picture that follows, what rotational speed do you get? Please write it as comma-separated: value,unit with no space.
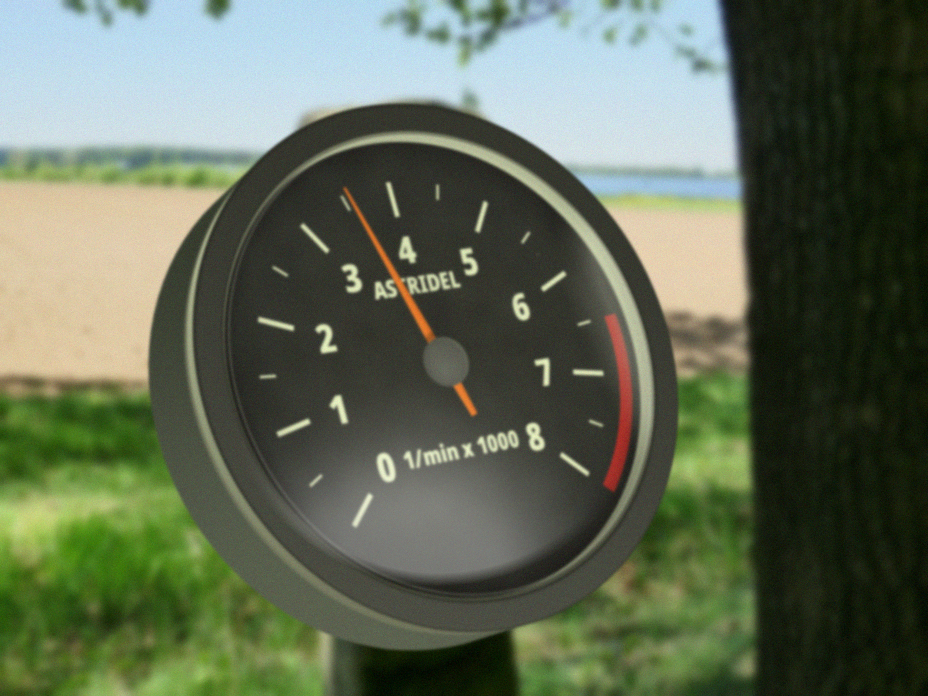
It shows 3500,rpm
